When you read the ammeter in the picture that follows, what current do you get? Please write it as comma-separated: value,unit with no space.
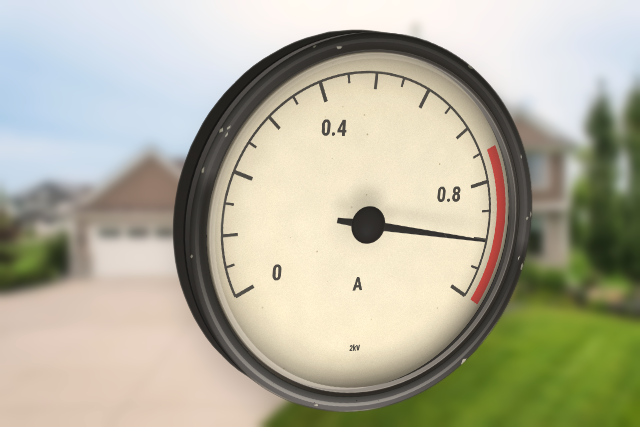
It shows 0.9,A
